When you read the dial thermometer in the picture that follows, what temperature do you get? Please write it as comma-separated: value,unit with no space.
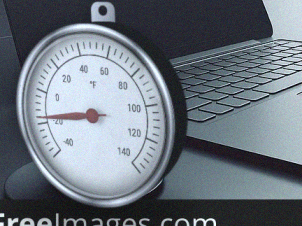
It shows -16,°F
